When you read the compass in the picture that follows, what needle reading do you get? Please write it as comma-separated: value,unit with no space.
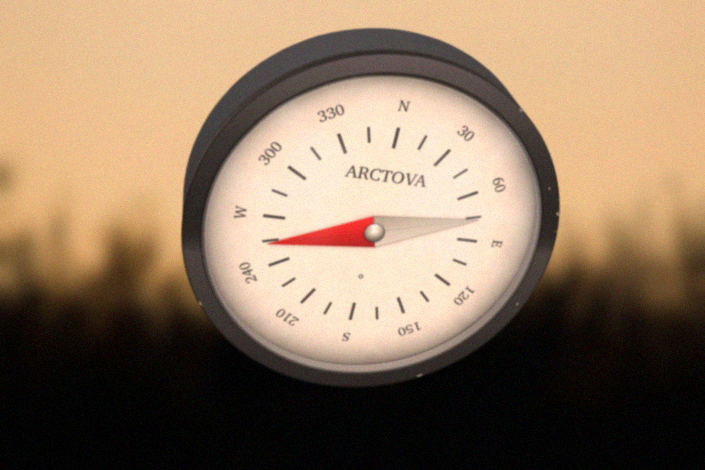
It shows 255,°
